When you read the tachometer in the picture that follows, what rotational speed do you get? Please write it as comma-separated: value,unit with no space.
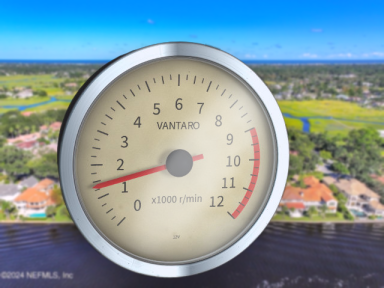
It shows 1375,rpm
